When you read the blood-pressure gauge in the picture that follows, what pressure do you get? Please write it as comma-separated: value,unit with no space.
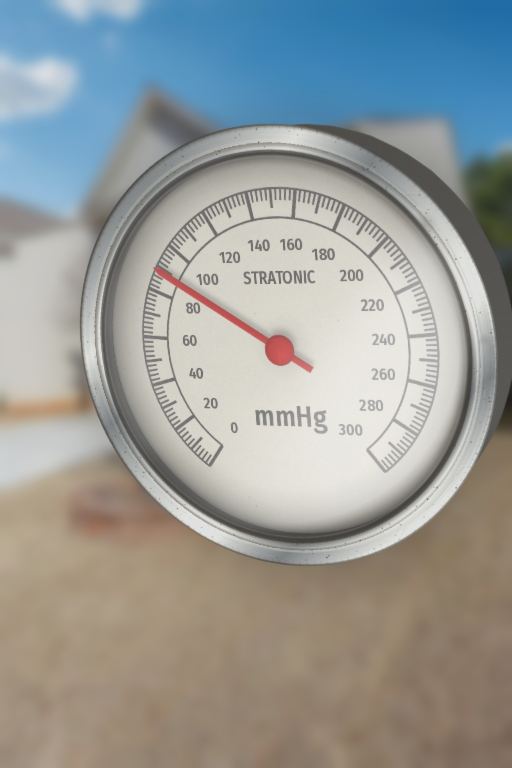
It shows 90,mmHg
